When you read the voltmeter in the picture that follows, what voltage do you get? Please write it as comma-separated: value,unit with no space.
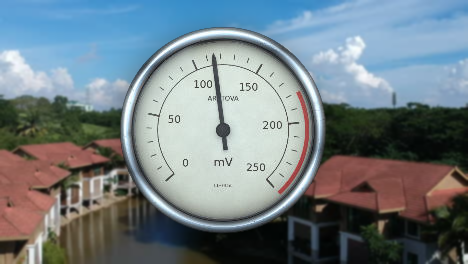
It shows 115,mV
